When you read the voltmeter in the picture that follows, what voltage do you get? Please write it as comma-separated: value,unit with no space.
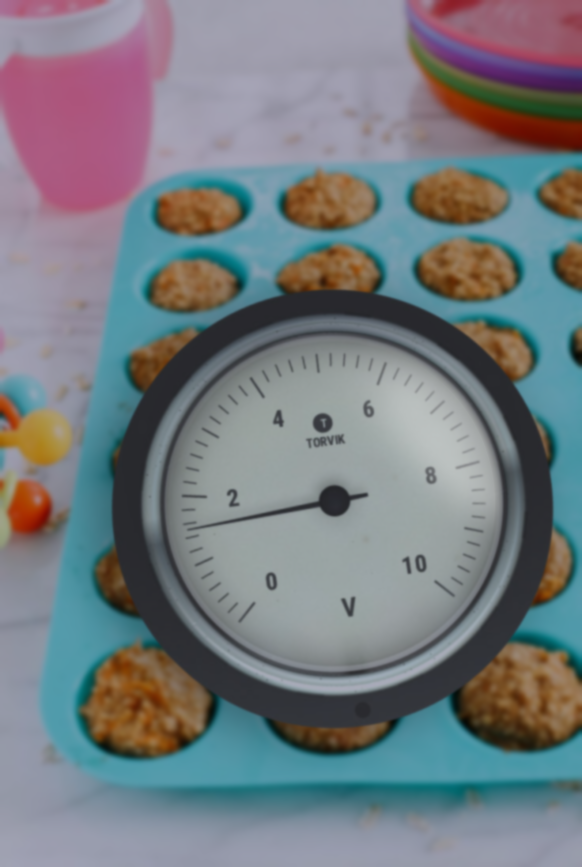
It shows 1.5,V
